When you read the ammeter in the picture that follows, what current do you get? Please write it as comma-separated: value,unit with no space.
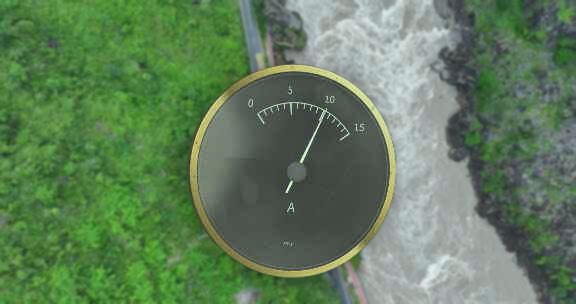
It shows 10,A
